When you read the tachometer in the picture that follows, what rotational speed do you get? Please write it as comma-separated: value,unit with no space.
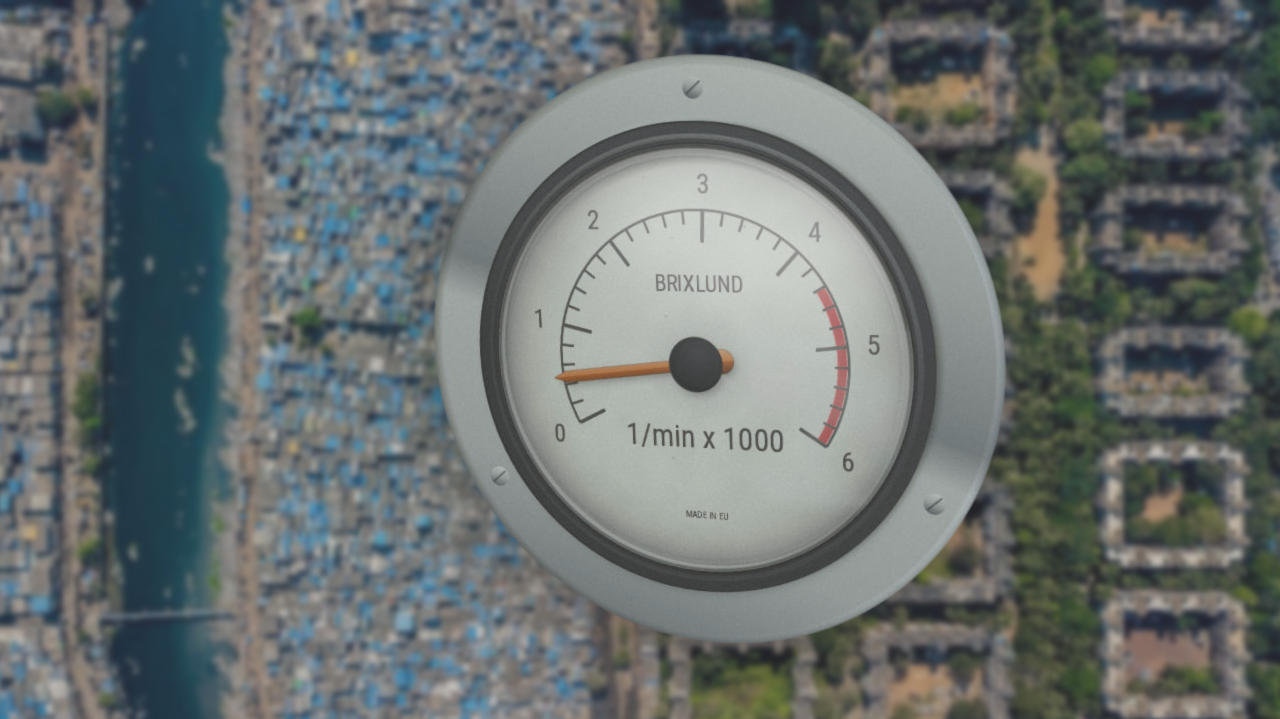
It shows 500,rpm
